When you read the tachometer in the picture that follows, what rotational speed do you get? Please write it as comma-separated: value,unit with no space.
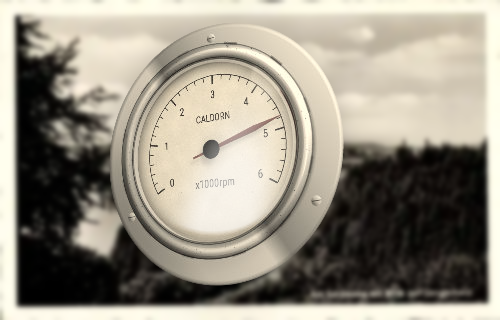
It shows 4800,rpm
